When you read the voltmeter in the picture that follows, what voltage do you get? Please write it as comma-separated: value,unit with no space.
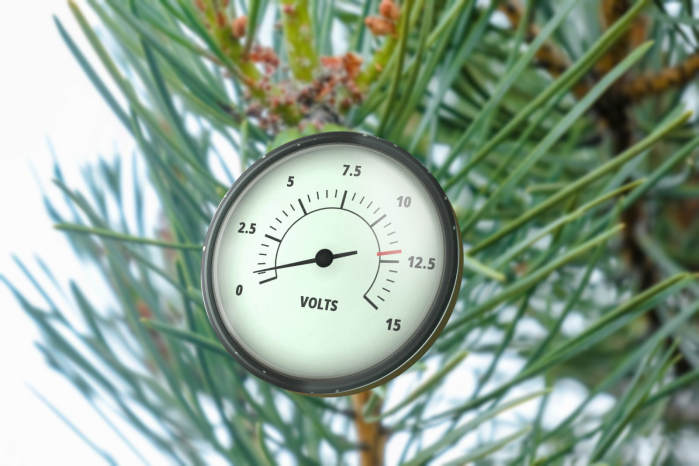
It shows 0.5,V
